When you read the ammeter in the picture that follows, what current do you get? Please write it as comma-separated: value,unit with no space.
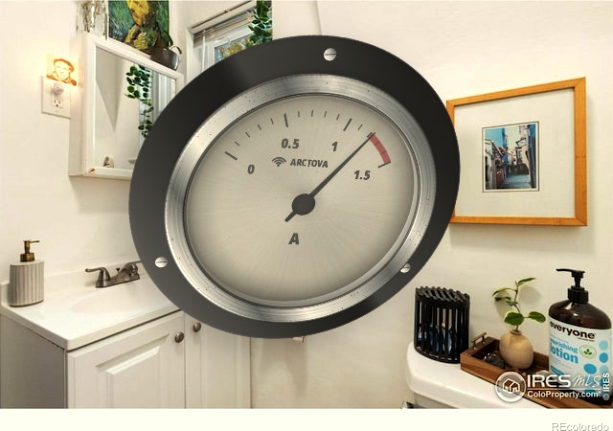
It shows 1.2,A
